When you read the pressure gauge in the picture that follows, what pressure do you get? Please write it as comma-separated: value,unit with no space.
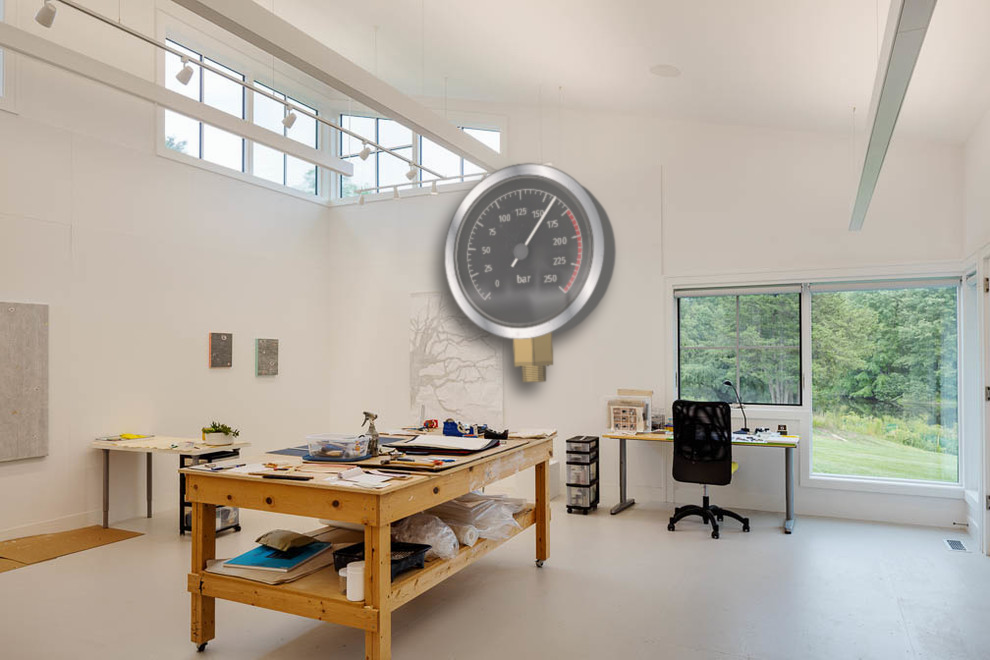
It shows 160,bar
